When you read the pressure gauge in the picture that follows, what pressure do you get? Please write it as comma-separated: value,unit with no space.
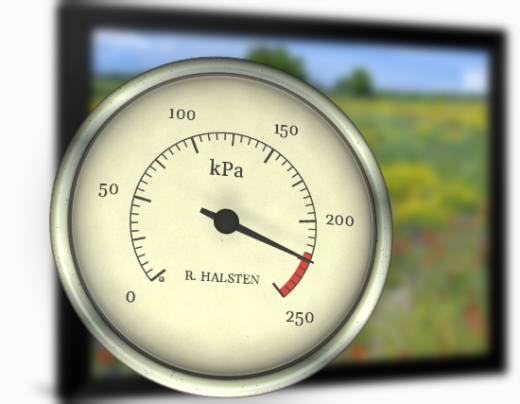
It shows 225,kPa
